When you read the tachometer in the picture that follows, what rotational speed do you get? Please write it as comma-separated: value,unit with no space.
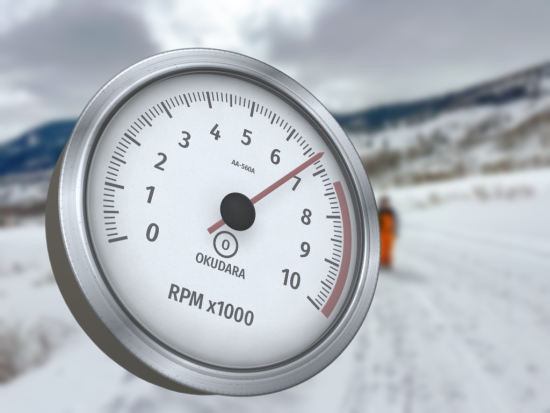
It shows 6700,rpm
